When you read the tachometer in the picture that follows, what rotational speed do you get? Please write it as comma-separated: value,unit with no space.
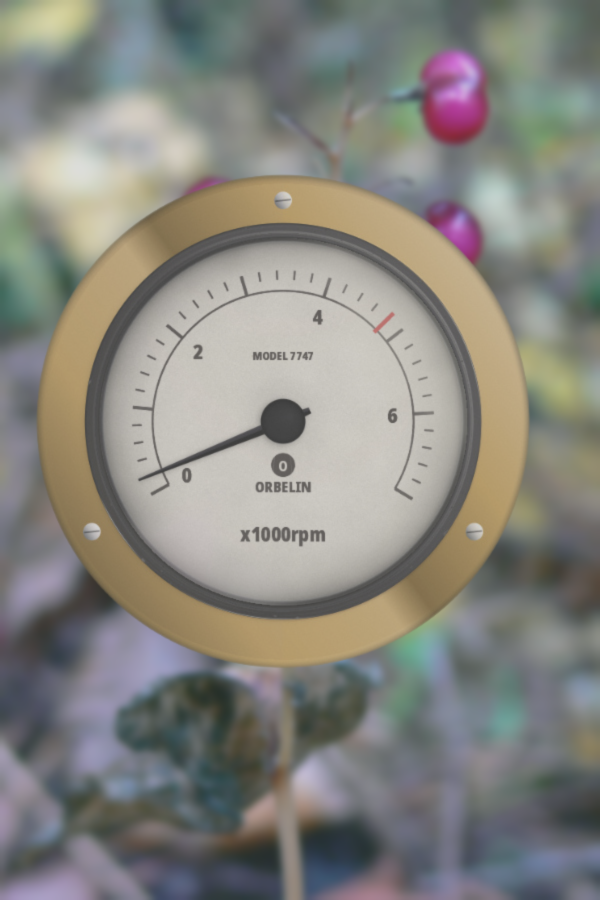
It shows 200,rpm
